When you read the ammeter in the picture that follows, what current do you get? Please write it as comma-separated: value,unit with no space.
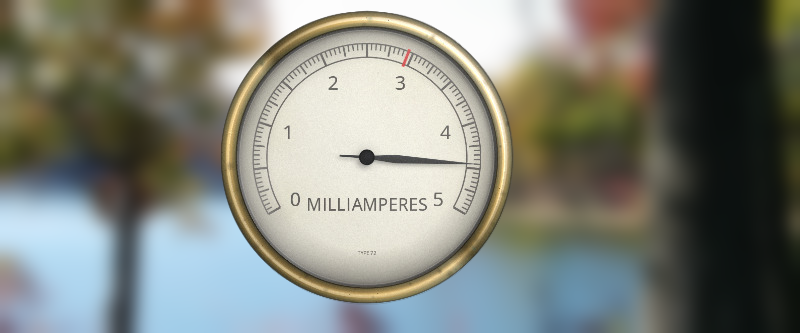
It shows 4.45,mA
